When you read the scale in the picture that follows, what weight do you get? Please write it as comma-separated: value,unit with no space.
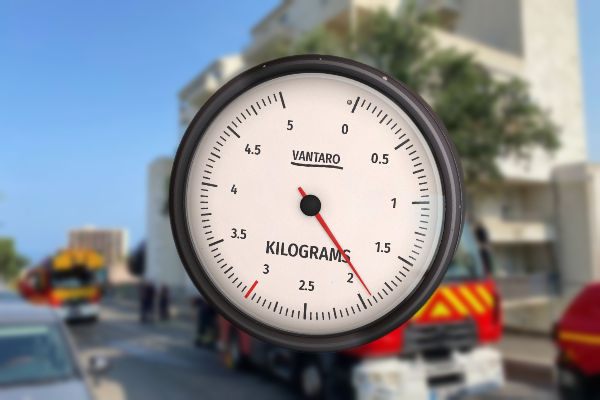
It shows 1.9,kg
